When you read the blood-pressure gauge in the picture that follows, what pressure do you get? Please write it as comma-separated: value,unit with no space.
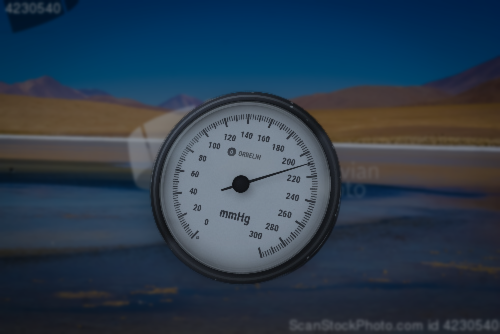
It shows 210,mmHg
